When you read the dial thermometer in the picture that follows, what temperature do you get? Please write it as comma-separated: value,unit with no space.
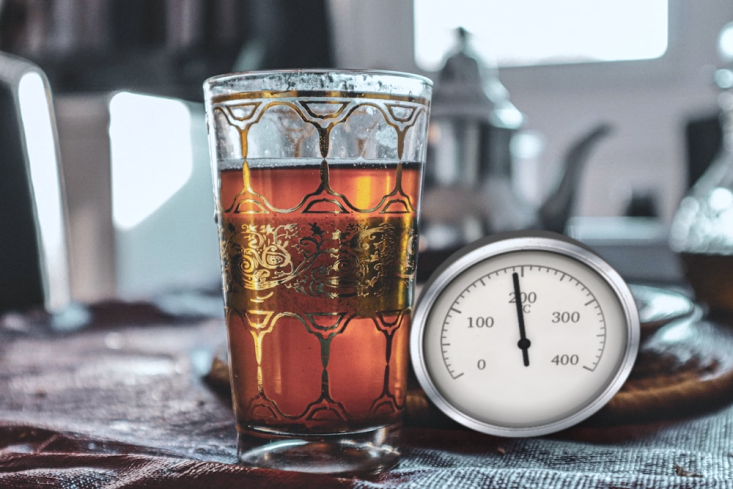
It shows 190,°C
